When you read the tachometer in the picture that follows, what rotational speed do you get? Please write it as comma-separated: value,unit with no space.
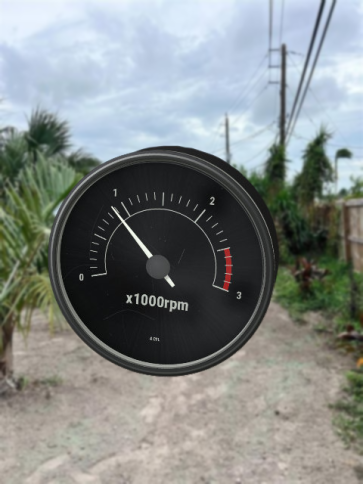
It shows 900,rpm
